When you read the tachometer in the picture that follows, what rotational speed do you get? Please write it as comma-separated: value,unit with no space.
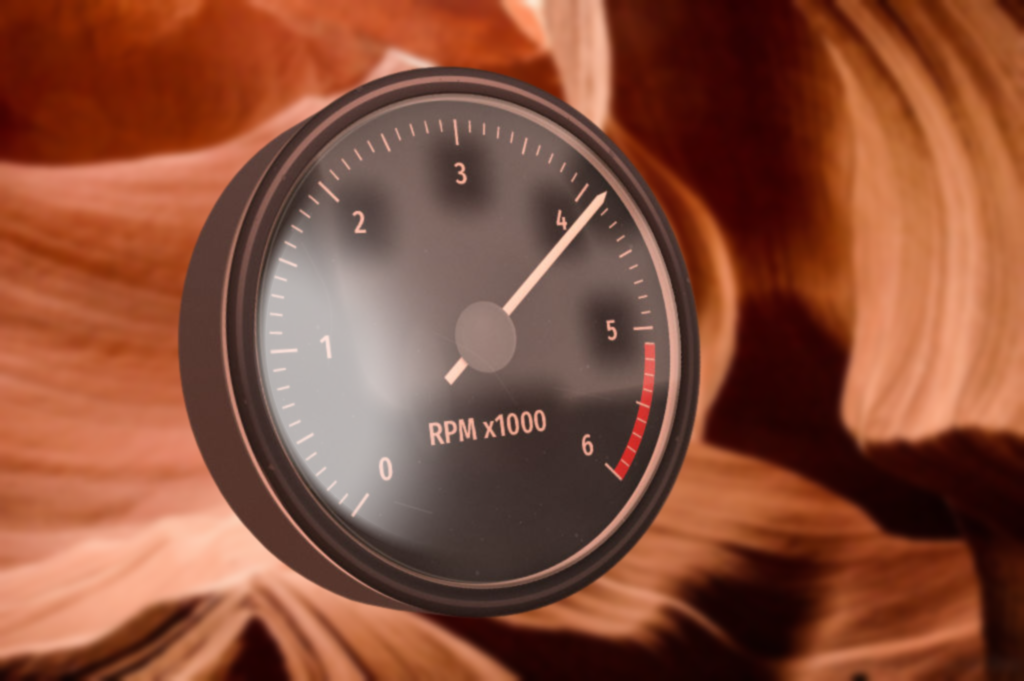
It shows 4100,rpm
